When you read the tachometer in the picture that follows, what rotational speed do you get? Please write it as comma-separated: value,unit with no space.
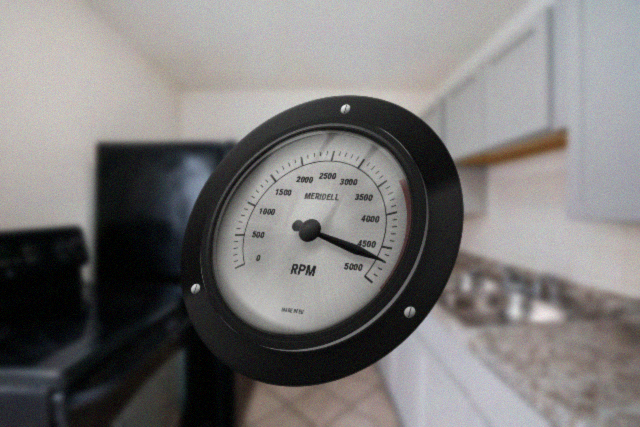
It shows 4700,rpm
